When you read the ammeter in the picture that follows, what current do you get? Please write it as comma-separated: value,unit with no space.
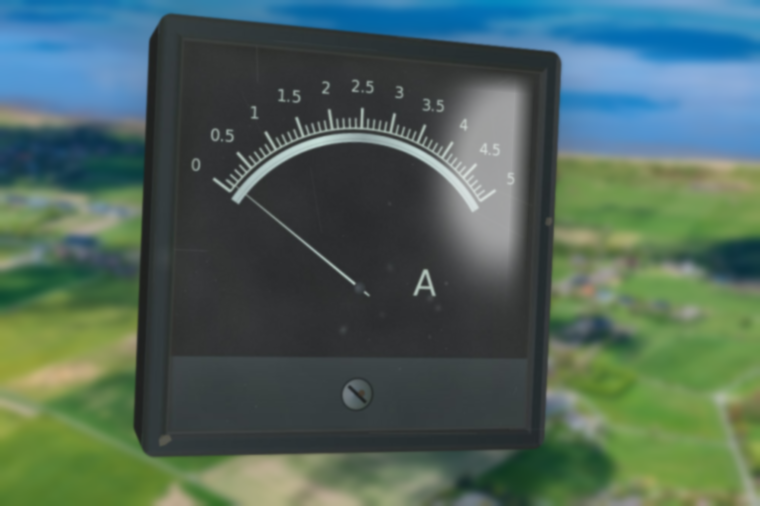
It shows 0.1,A
